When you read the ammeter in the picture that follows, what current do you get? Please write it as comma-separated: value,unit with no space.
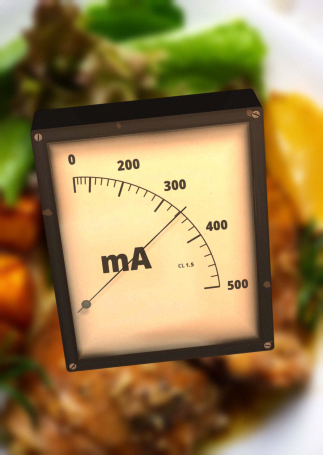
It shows 340,mA
